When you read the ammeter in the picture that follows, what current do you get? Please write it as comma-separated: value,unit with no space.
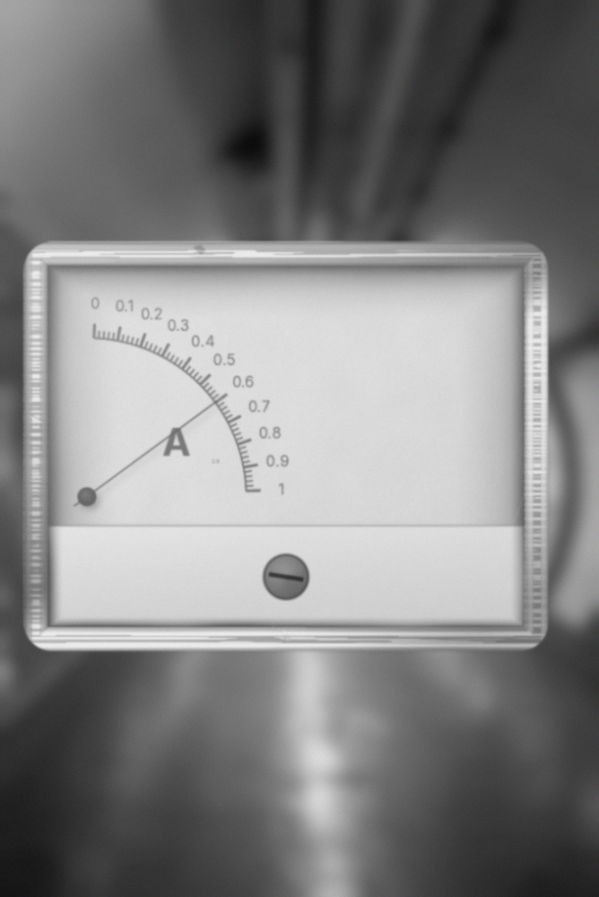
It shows 0.6,A
